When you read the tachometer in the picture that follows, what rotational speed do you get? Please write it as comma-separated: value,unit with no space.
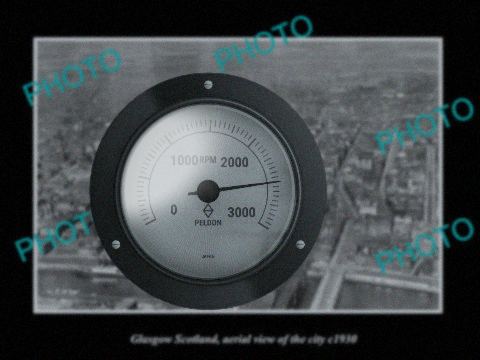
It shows 2500,rpm
